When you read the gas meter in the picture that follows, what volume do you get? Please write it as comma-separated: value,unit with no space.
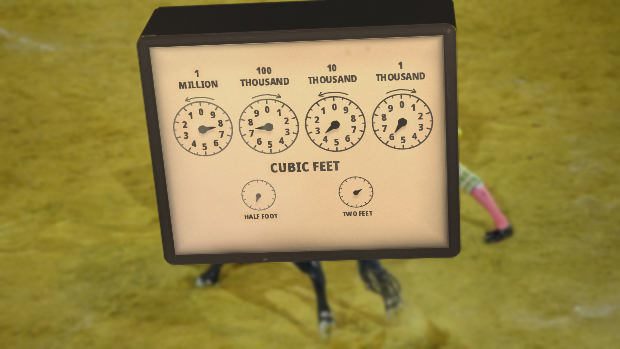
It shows 773600,ft³
